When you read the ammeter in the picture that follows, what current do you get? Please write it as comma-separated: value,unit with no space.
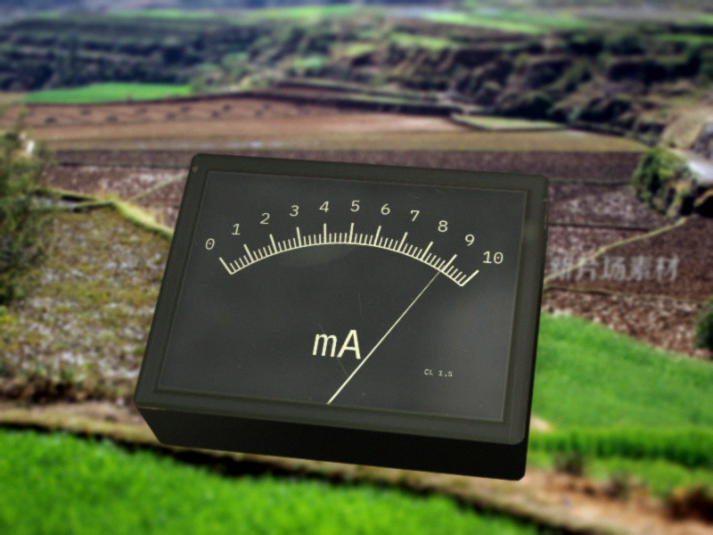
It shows 9,mA
